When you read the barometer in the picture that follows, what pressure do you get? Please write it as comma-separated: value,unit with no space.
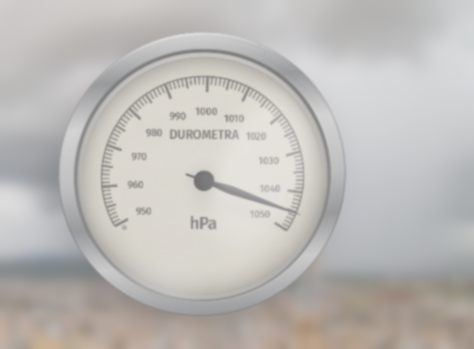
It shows 1045,hPa
